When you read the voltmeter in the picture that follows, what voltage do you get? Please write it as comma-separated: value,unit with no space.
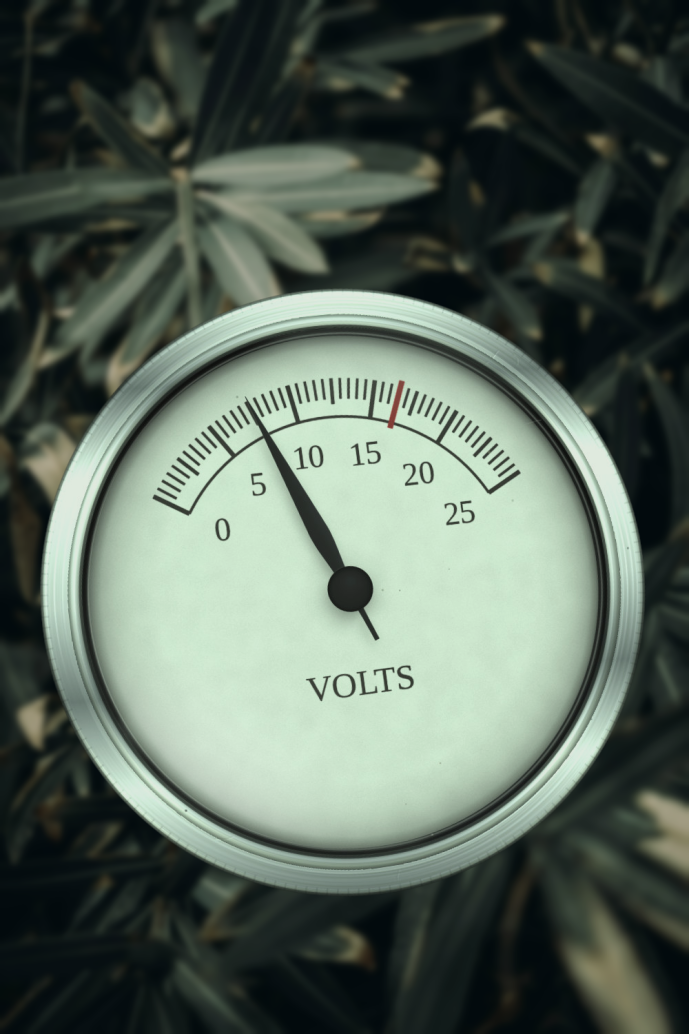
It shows 7.5,V
